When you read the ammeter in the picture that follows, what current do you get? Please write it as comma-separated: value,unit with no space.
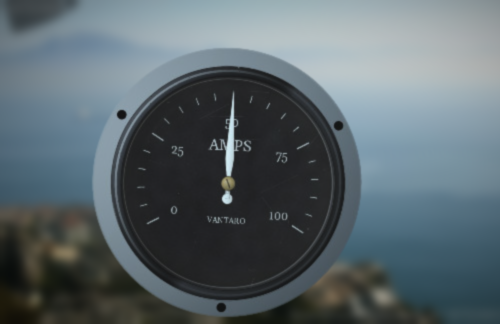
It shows 50,A
